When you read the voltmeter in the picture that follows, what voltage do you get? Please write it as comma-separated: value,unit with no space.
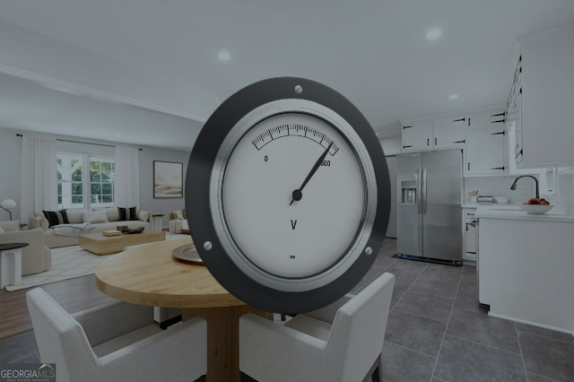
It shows 450,V
